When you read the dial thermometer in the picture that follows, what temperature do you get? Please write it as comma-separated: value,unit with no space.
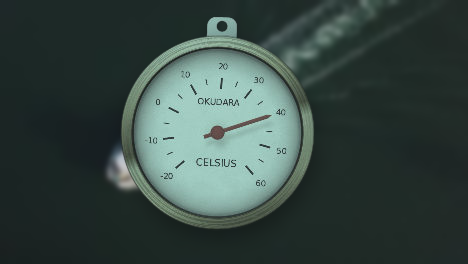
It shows 40,°C
